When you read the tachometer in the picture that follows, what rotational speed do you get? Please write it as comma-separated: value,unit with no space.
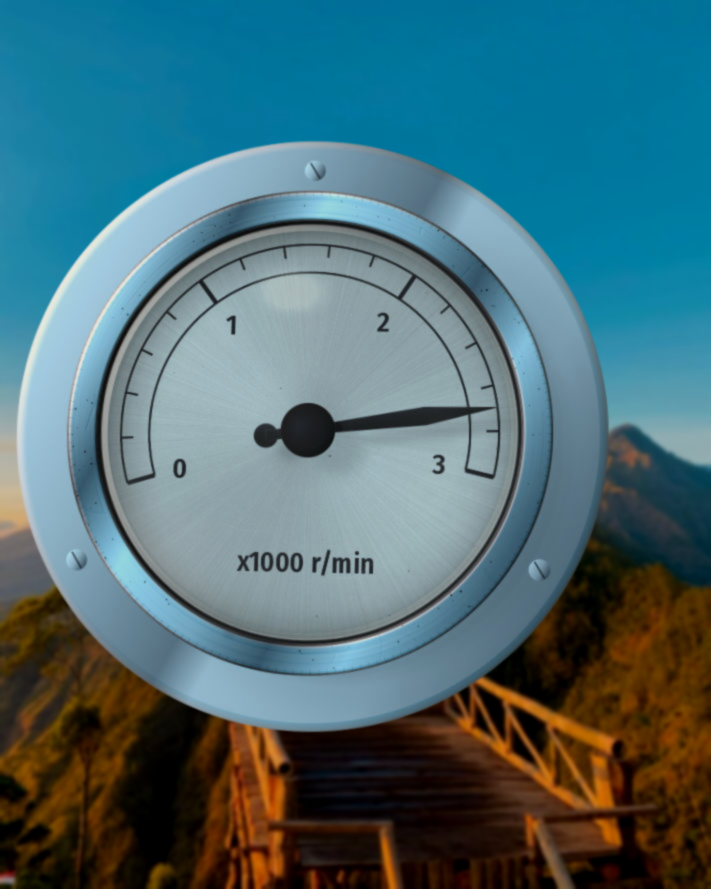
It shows 2700,rpm
